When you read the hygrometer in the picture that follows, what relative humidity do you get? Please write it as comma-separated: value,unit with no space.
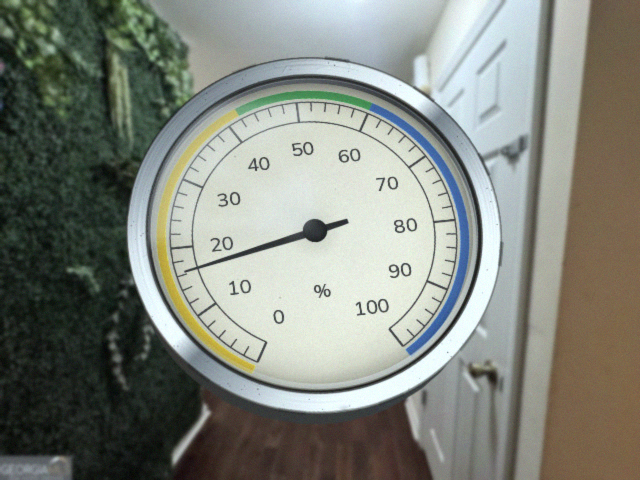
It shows 16,%
